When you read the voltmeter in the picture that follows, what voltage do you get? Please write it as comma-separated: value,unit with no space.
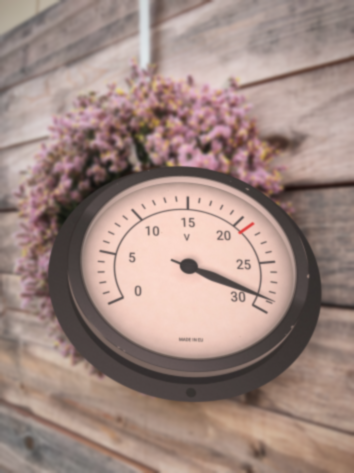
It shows 29,V
